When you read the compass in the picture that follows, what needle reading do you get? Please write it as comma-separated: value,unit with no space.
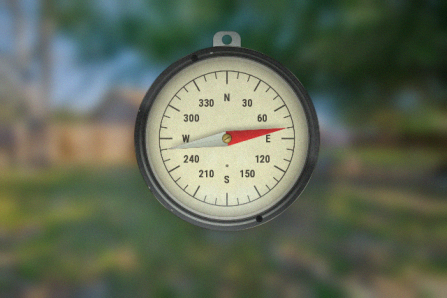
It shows 80,°
